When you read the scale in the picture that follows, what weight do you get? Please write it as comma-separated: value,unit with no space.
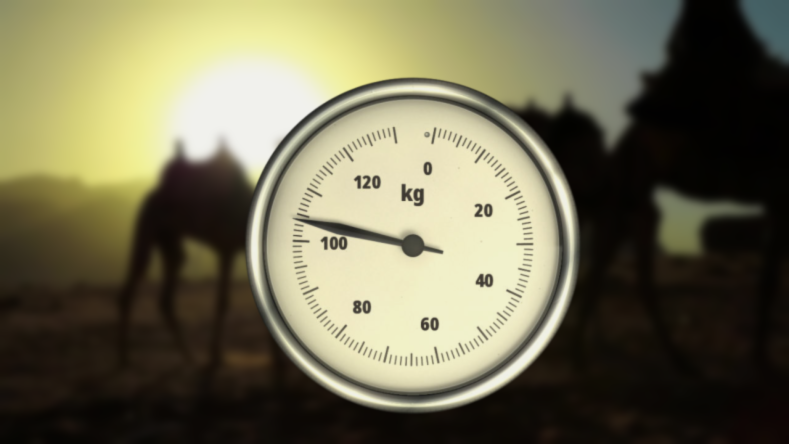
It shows 104,kg
